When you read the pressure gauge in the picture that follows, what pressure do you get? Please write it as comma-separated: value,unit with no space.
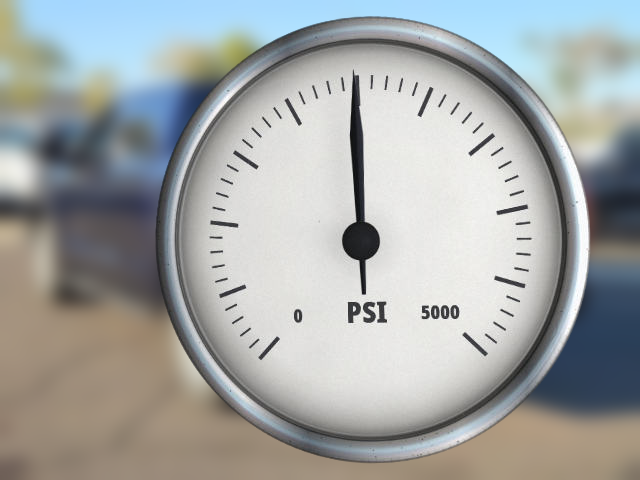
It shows 2500,psi
